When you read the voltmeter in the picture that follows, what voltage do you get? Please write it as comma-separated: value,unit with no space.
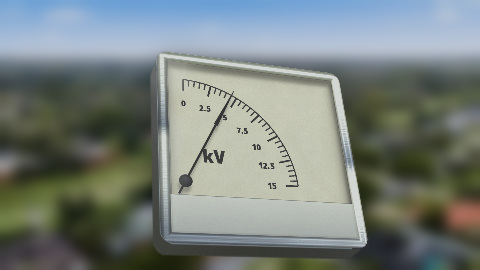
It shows 4.5,kV
